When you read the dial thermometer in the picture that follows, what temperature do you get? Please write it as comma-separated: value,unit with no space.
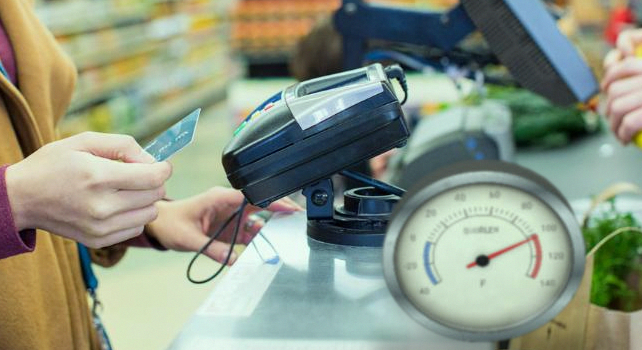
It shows 100,°F
